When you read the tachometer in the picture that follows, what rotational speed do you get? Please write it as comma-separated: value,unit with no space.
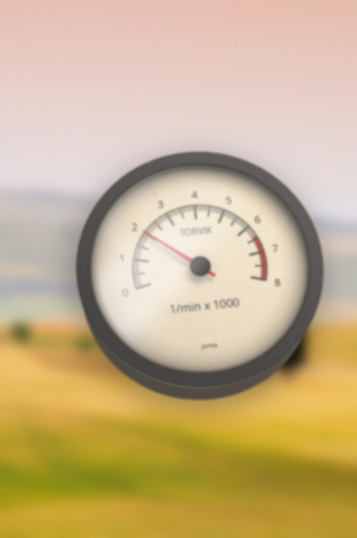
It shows 2000,rpm
